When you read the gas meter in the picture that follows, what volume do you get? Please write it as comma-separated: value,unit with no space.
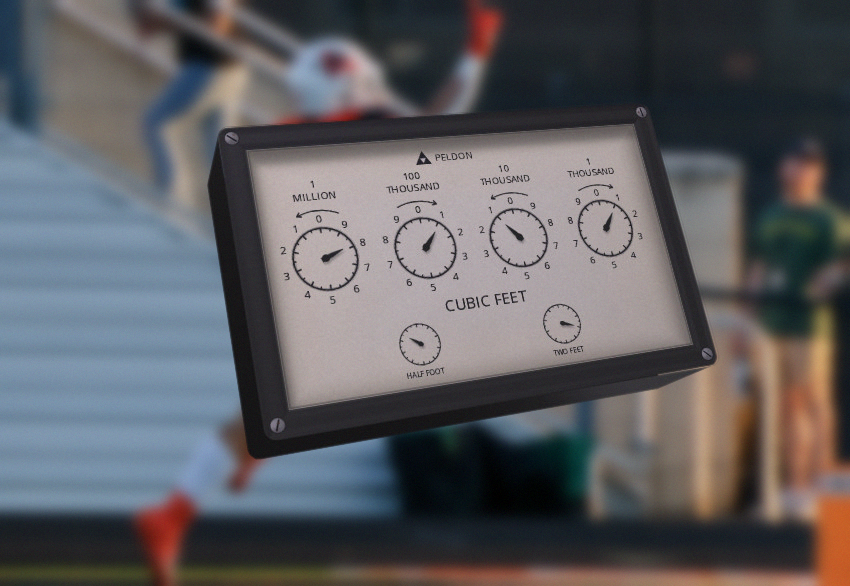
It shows 811100,ft³
